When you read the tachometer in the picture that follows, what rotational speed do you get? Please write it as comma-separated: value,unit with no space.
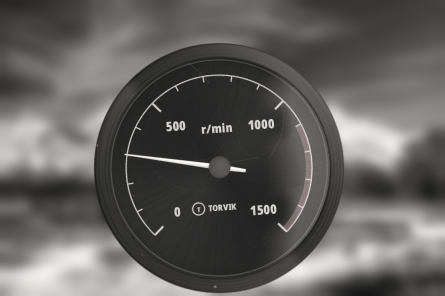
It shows 300,rpm
